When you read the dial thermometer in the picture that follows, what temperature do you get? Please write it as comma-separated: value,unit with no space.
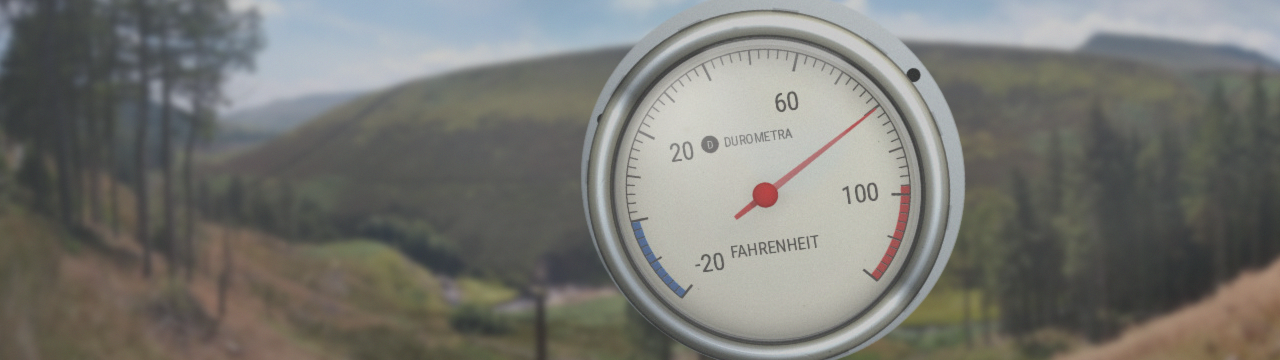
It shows 80,°F
